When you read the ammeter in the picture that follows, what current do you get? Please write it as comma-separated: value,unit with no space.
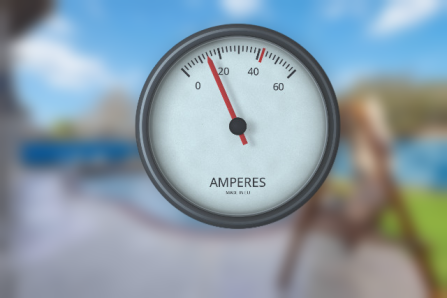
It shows 14,A
